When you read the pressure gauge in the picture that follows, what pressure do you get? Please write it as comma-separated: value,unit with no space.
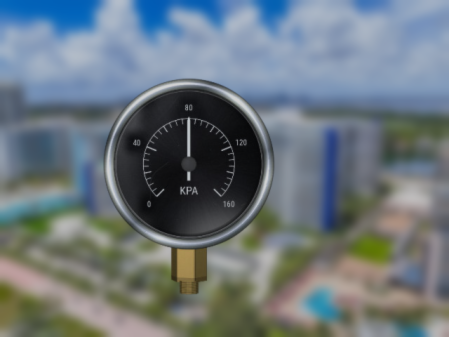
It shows 80,kPa
